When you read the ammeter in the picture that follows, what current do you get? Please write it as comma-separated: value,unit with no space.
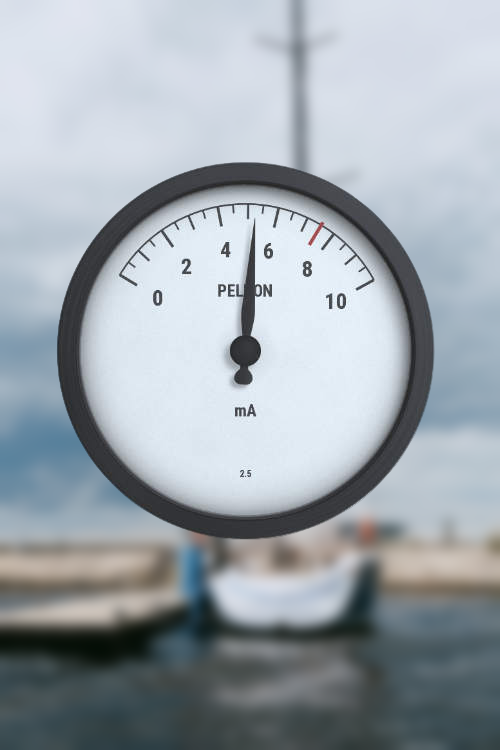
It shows 5.25,mA
